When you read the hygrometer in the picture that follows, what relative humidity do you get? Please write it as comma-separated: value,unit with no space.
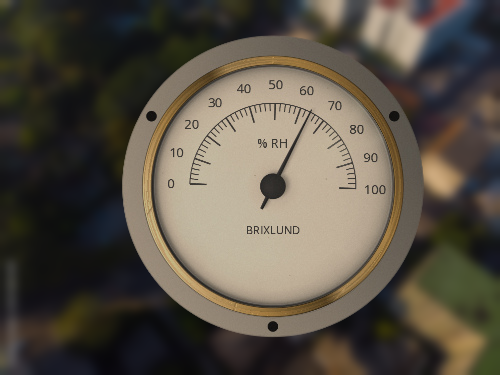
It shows 64,%
